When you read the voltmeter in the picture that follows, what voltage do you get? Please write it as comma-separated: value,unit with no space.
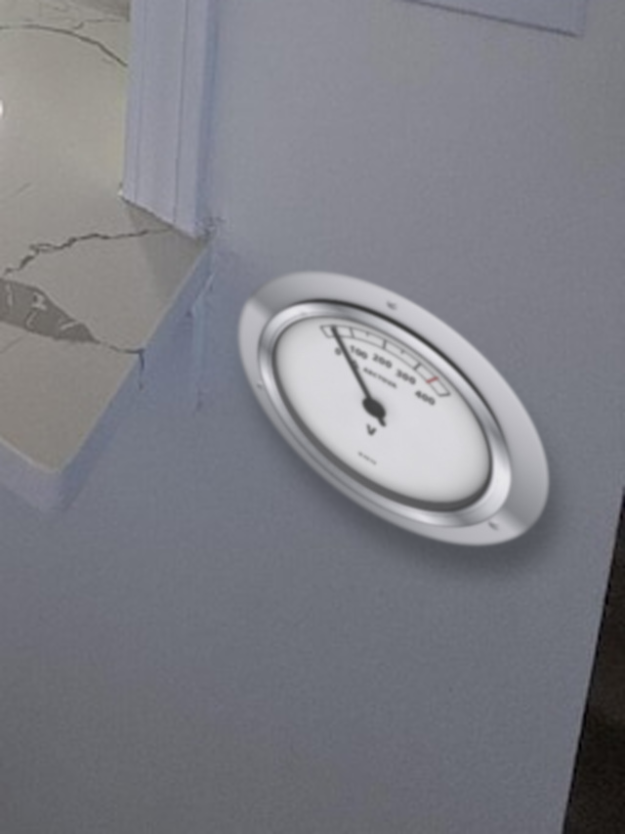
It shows 50,V
